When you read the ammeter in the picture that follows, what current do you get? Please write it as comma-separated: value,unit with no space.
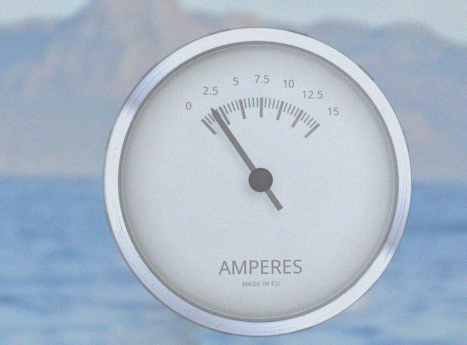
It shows 1.5,A
